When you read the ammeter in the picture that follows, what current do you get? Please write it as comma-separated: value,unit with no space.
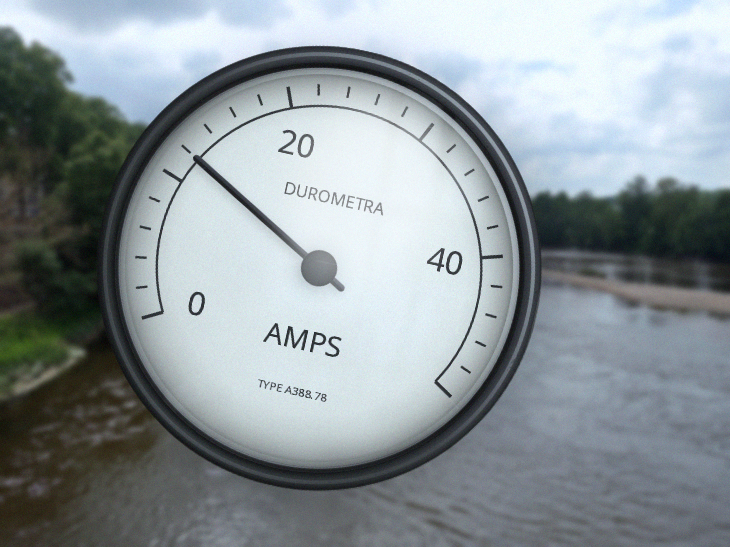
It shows 12,A
